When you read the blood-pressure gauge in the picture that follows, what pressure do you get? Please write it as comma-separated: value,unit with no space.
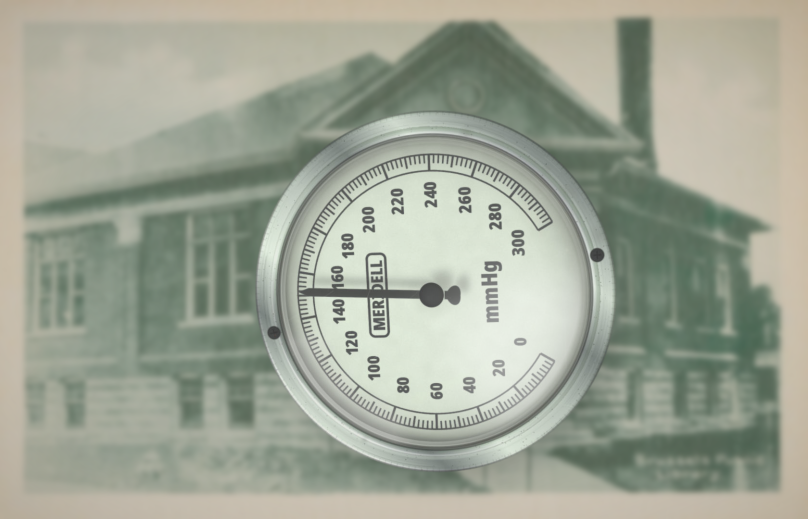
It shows 152,mmHg
